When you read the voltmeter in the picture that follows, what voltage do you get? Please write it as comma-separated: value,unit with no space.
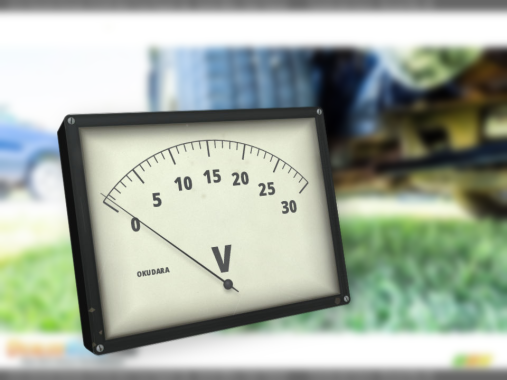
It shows 0.5,V
